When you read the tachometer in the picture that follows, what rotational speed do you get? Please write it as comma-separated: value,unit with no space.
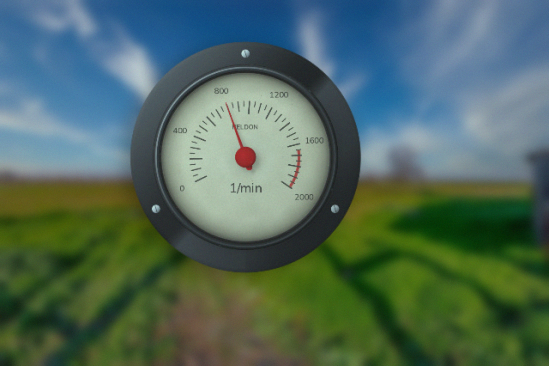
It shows 800,rpm
